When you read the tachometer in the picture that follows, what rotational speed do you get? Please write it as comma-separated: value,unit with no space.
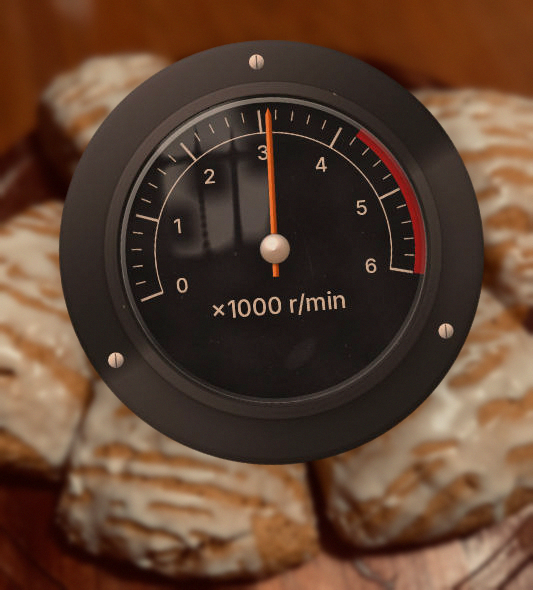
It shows 3100,rpm
